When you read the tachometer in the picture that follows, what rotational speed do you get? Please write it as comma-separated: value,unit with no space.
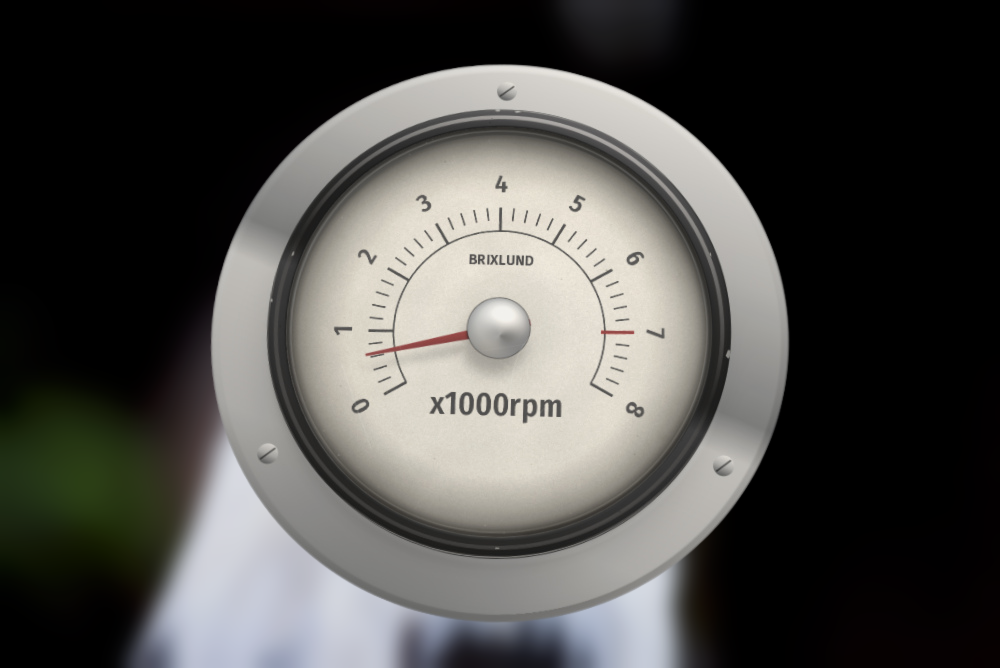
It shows 600,rpm
